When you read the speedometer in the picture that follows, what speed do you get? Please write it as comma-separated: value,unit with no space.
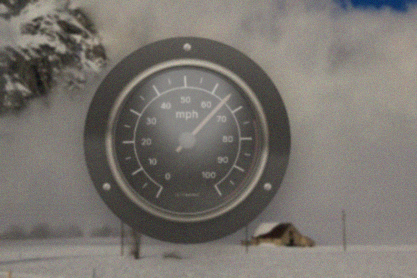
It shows 65,mph
